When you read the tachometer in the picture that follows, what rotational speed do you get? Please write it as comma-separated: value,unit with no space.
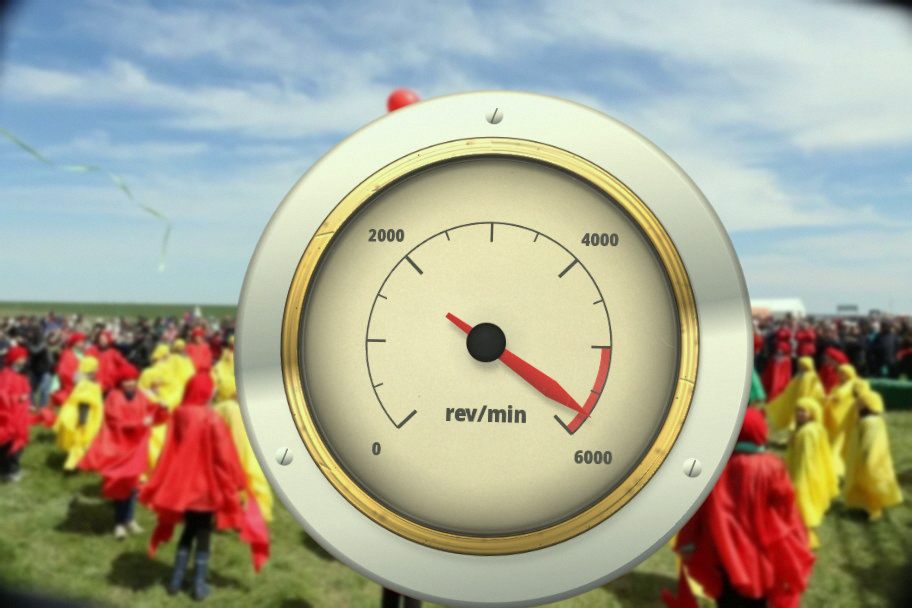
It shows 5750,rpm
